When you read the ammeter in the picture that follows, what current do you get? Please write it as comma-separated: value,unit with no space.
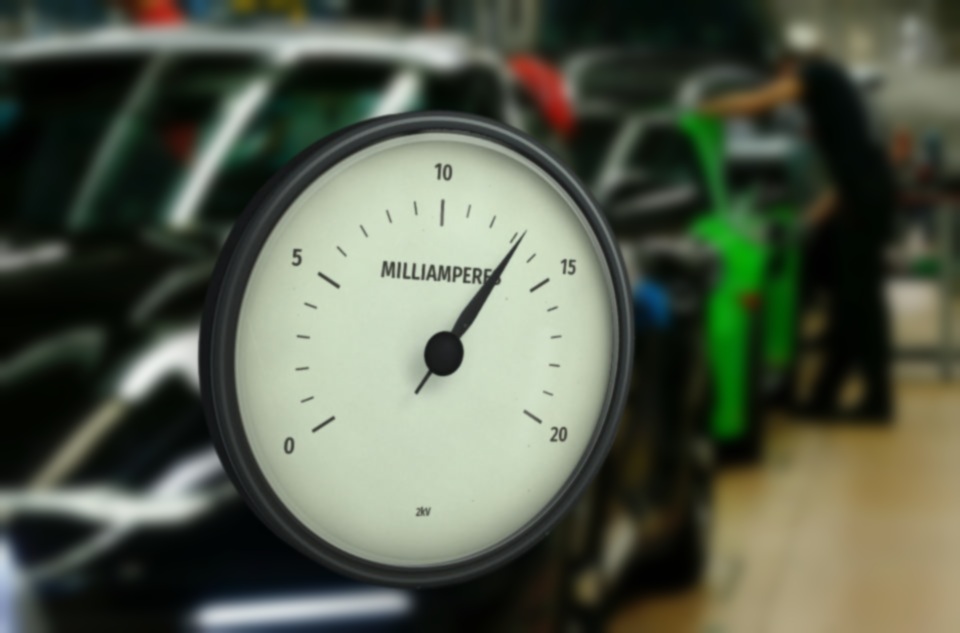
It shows 13,mA
